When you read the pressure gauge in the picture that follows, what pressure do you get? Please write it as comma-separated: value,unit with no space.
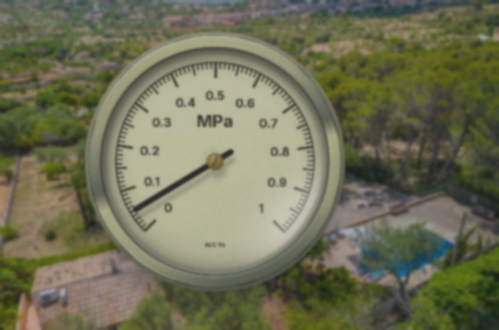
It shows 0.05,MPa
